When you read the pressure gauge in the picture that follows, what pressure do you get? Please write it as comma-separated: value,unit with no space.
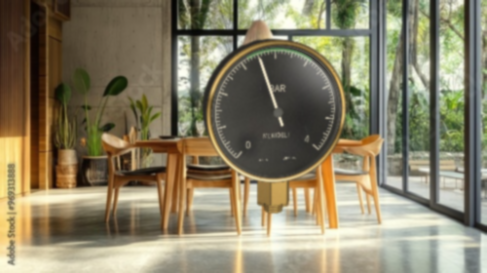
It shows 1.75,bar
